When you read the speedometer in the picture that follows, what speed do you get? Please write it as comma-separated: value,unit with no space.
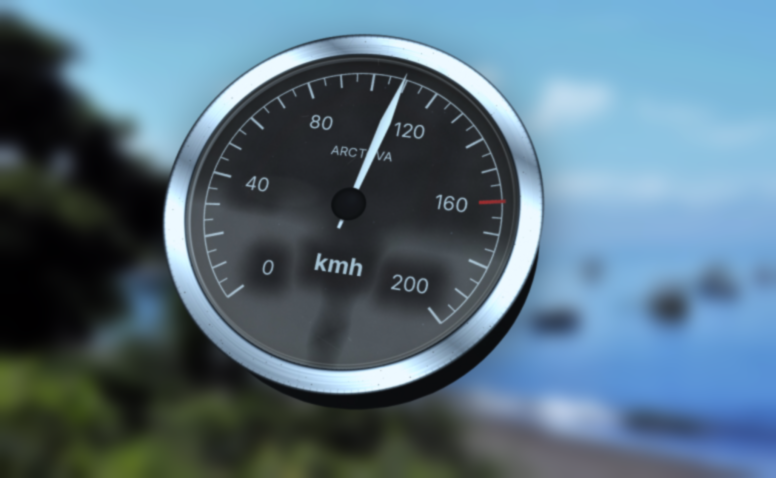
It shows 110,km/h
